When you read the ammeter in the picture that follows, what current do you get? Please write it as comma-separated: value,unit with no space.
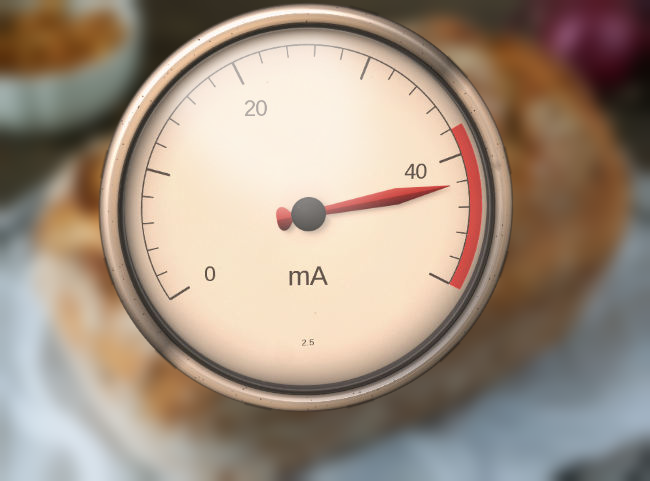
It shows 42,mA
